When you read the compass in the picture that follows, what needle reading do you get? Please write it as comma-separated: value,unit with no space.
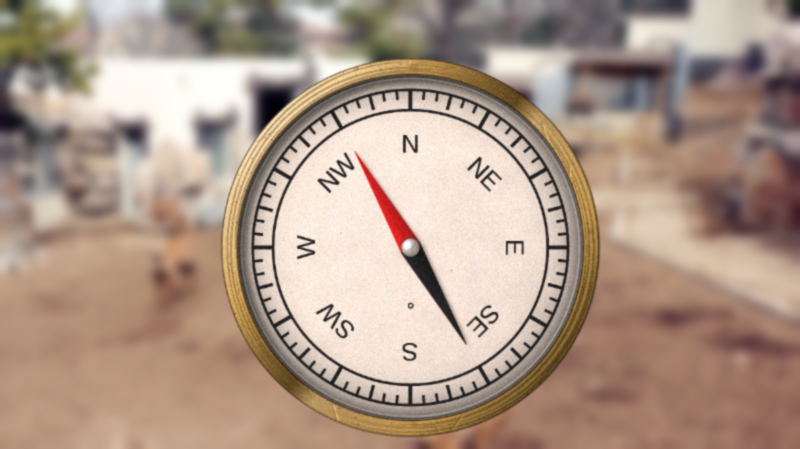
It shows 330,°
